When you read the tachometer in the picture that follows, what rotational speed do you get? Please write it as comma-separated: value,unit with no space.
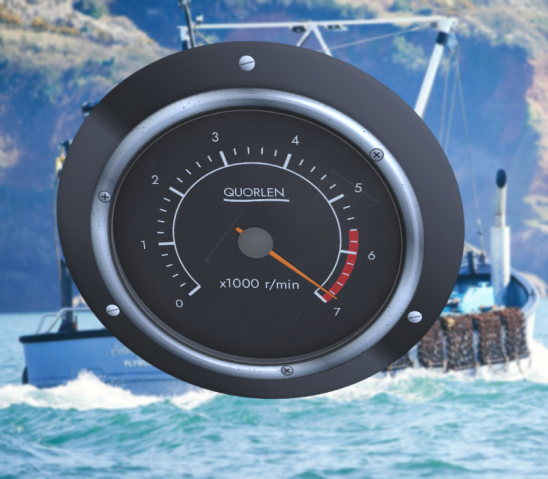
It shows 6800,rpm
